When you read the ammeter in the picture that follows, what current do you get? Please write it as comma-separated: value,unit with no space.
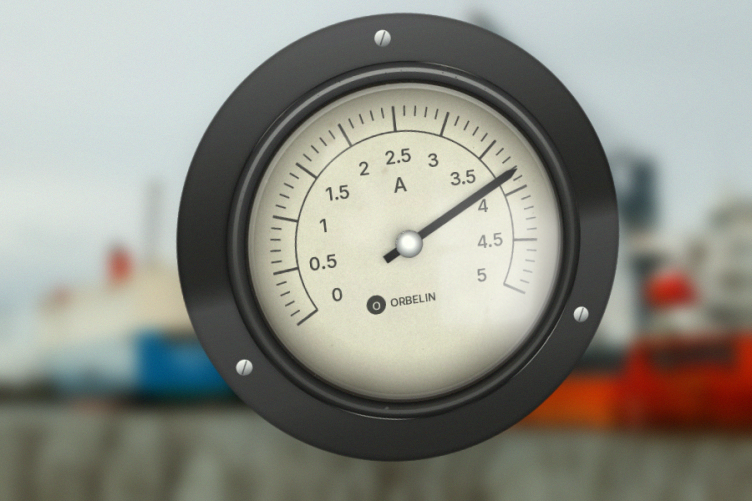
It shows 3.8,A
